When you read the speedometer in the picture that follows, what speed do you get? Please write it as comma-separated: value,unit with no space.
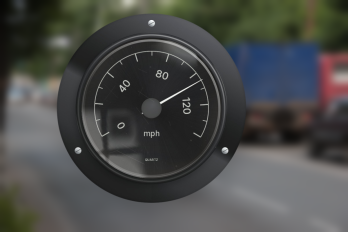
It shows 105,mph
